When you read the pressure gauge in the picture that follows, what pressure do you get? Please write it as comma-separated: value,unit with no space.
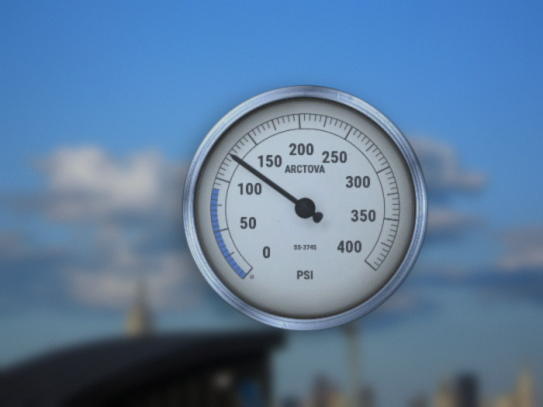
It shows 125,psi
